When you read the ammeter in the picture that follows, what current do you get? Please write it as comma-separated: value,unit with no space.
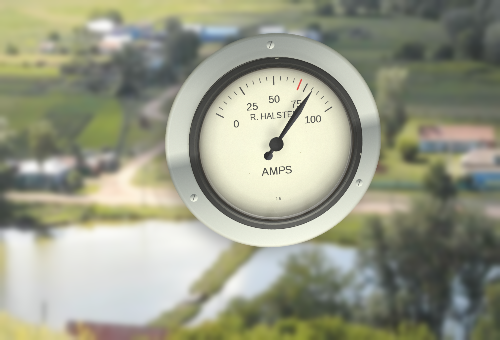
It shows 80,A
